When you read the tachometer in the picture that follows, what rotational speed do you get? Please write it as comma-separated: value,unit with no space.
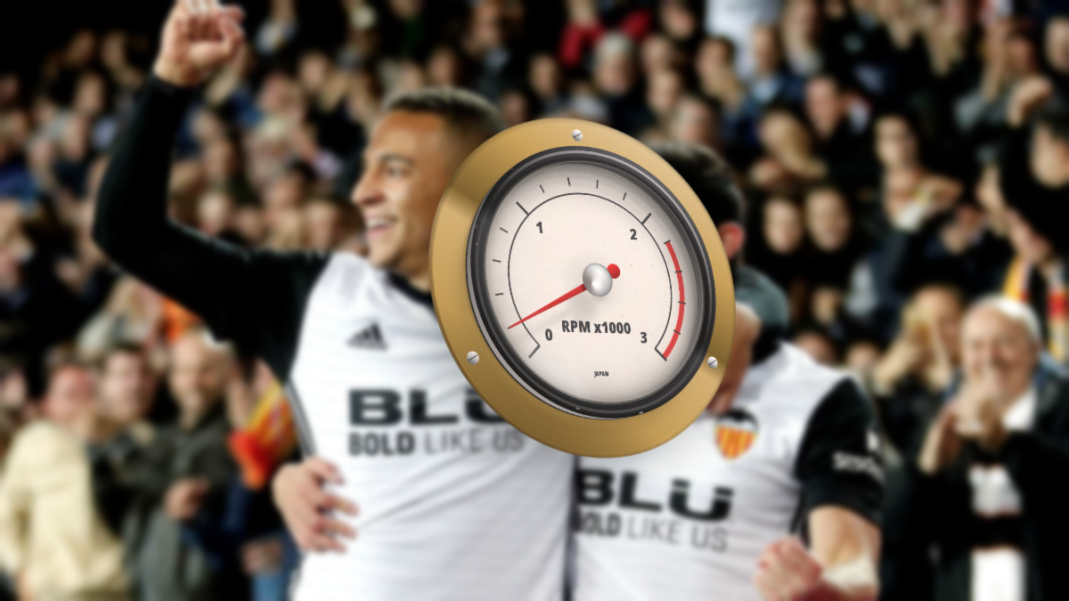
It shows 200,rpm
